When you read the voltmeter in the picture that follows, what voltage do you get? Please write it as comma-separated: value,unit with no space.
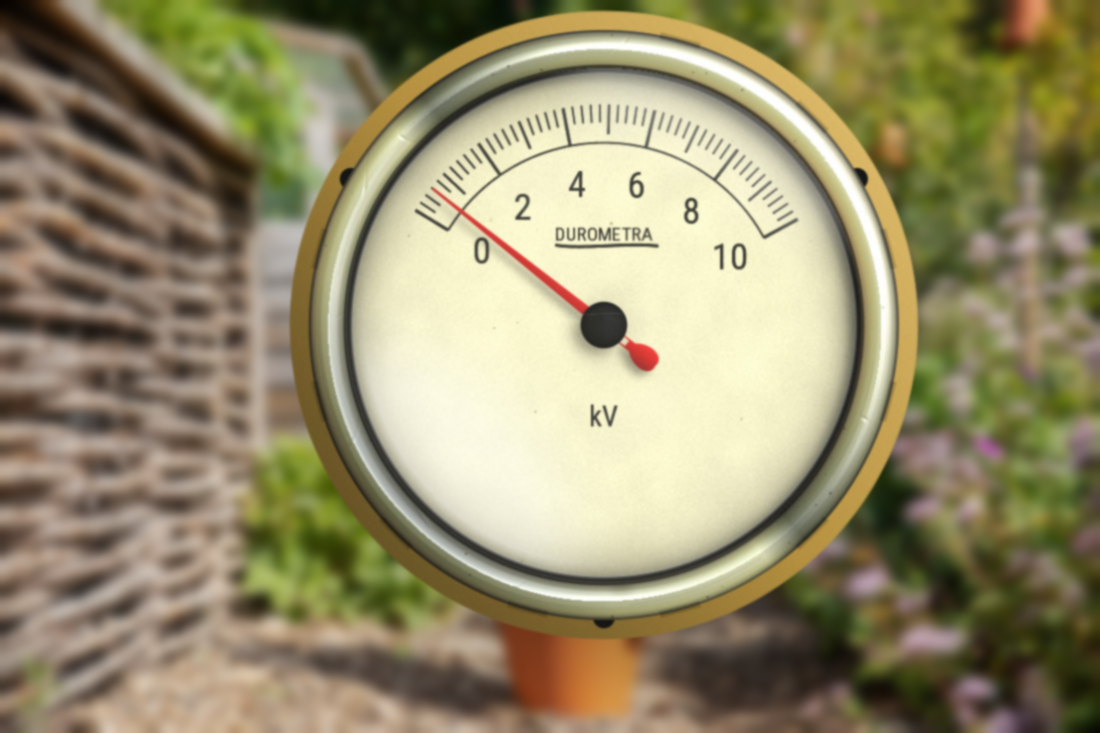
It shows 0.6,kV
